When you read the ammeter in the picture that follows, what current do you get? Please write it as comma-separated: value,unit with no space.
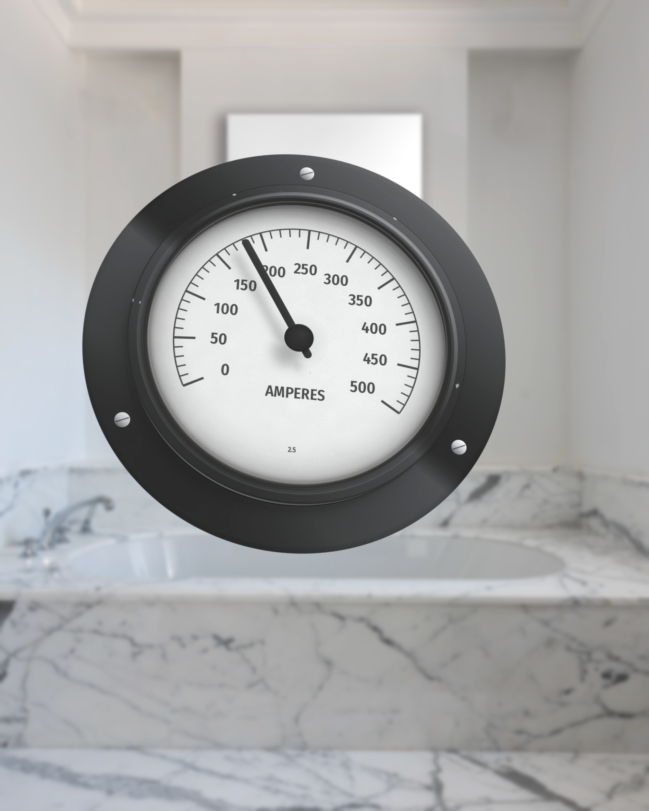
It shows 180,A
